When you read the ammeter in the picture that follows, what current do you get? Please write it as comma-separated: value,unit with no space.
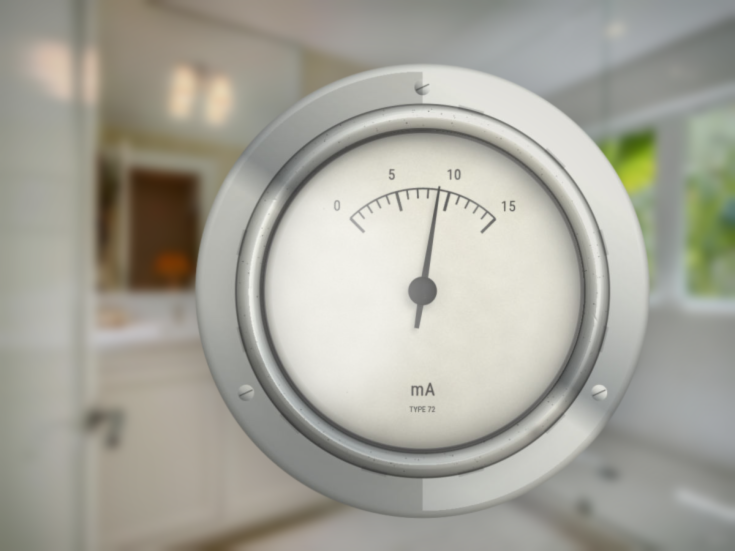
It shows 9,mA
